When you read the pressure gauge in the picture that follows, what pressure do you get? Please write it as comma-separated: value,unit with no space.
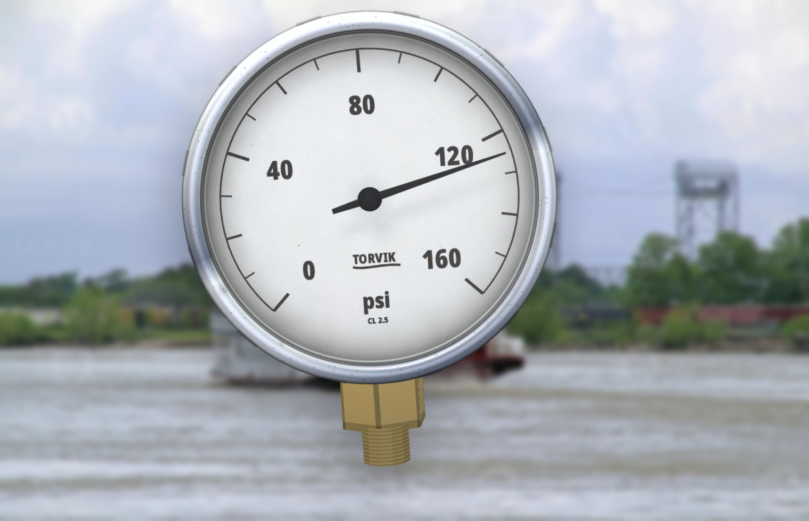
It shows 125,psi
